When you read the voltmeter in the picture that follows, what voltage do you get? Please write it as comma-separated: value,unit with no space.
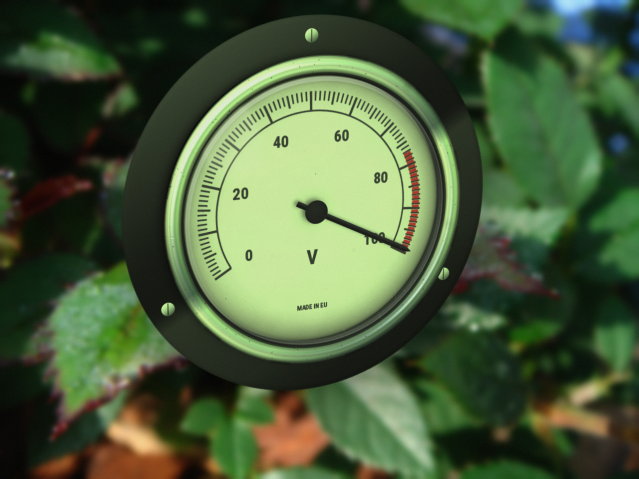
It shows 99,V
